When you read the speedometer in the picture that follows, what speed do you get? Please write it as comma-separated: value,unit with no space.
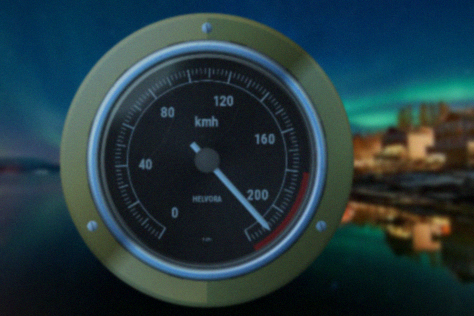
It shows 210,km/h
